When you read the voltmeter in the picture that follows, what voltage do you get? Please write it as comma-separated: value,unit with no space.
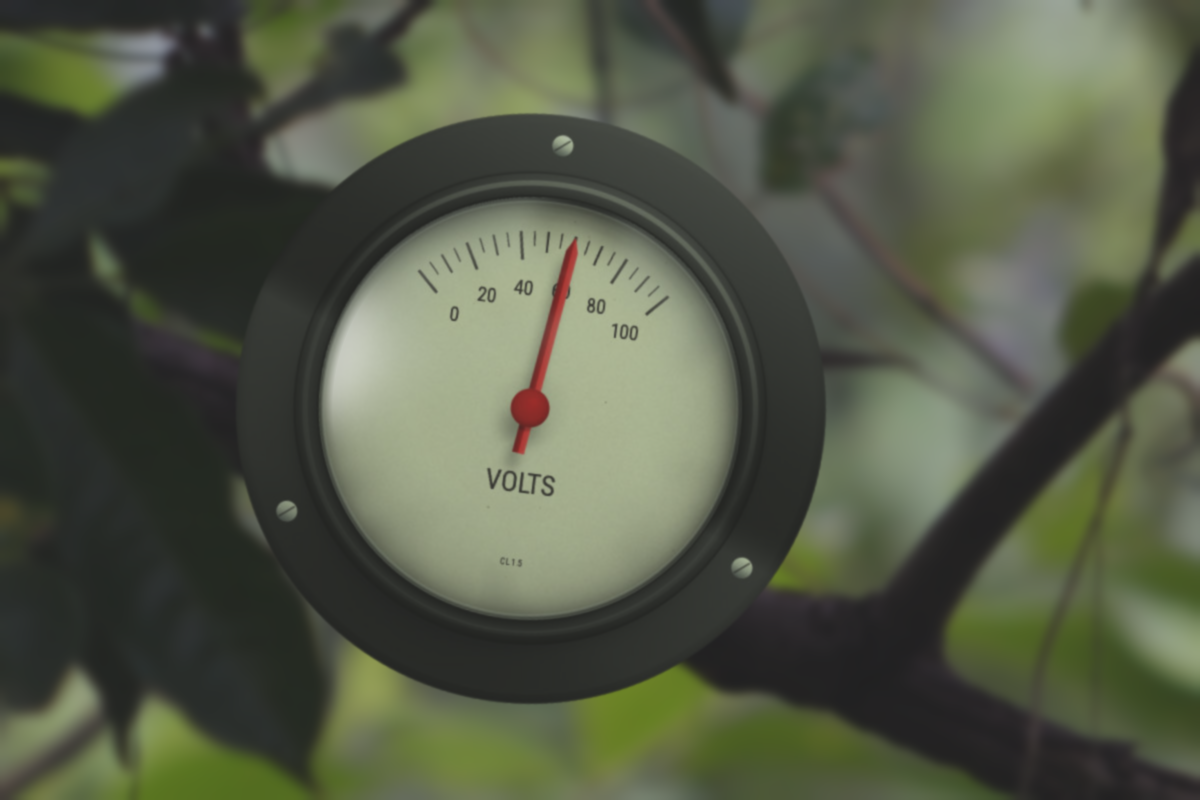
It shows 60,V
